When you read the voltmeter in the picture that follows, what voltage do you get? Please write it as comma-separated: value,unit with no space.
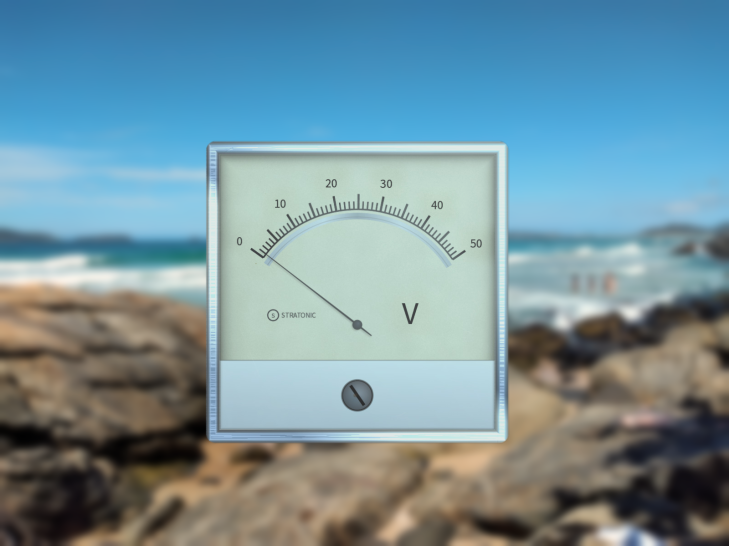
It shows 1,V
